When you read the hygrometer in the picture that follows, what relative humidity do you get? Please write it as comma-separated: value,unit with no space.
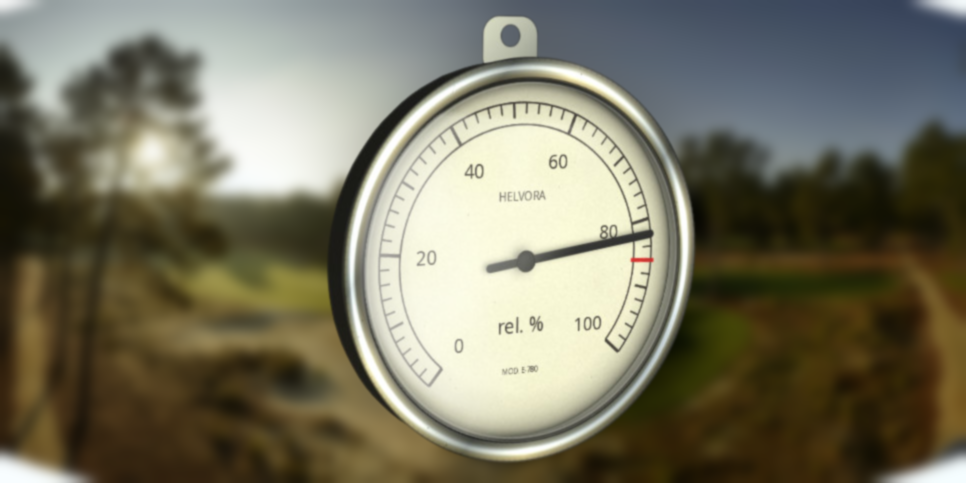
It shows 82,%
